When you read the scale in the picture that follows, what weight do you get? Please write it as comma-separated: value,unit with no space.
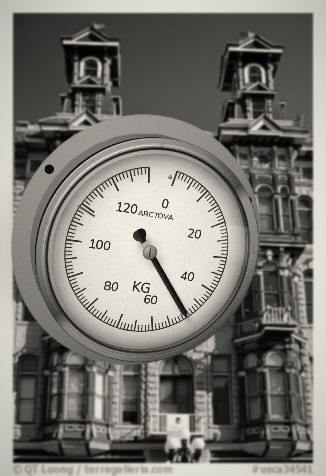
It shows 50,kg
